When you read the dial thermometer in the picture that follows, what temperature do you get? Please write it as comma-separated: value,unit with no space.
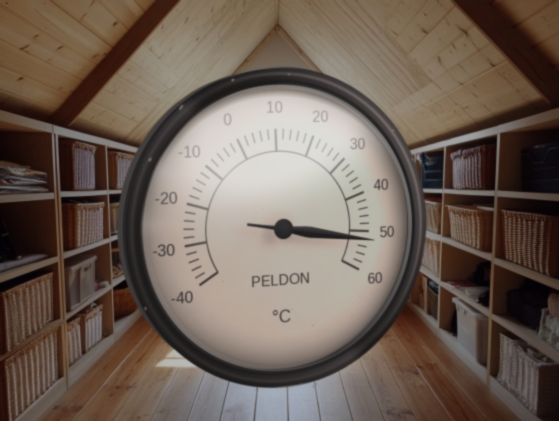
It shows 52,°C
